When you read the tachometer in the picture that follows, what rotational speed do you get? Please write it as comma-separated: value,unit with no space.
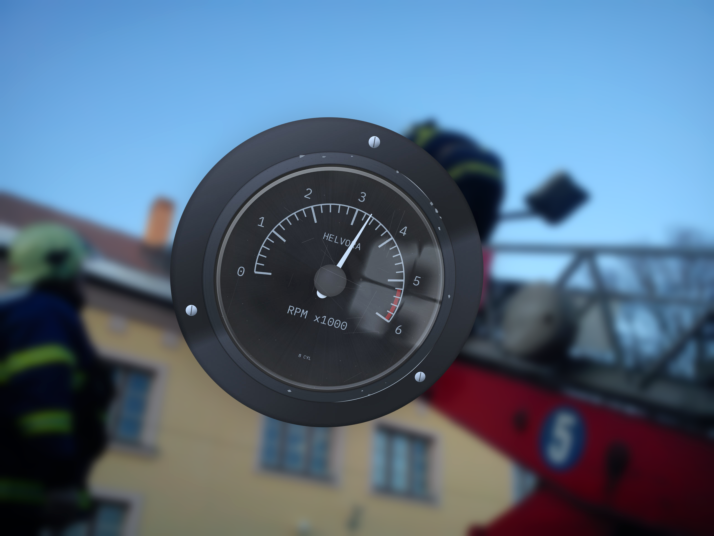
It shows 3300,rpm
